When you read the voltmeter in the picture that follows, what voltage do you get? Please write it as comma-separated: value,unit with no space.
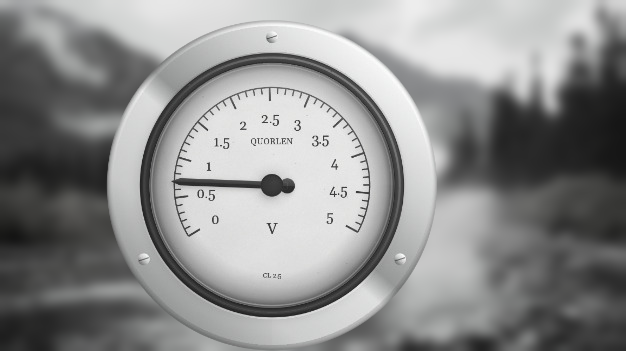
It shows 0.7,V
